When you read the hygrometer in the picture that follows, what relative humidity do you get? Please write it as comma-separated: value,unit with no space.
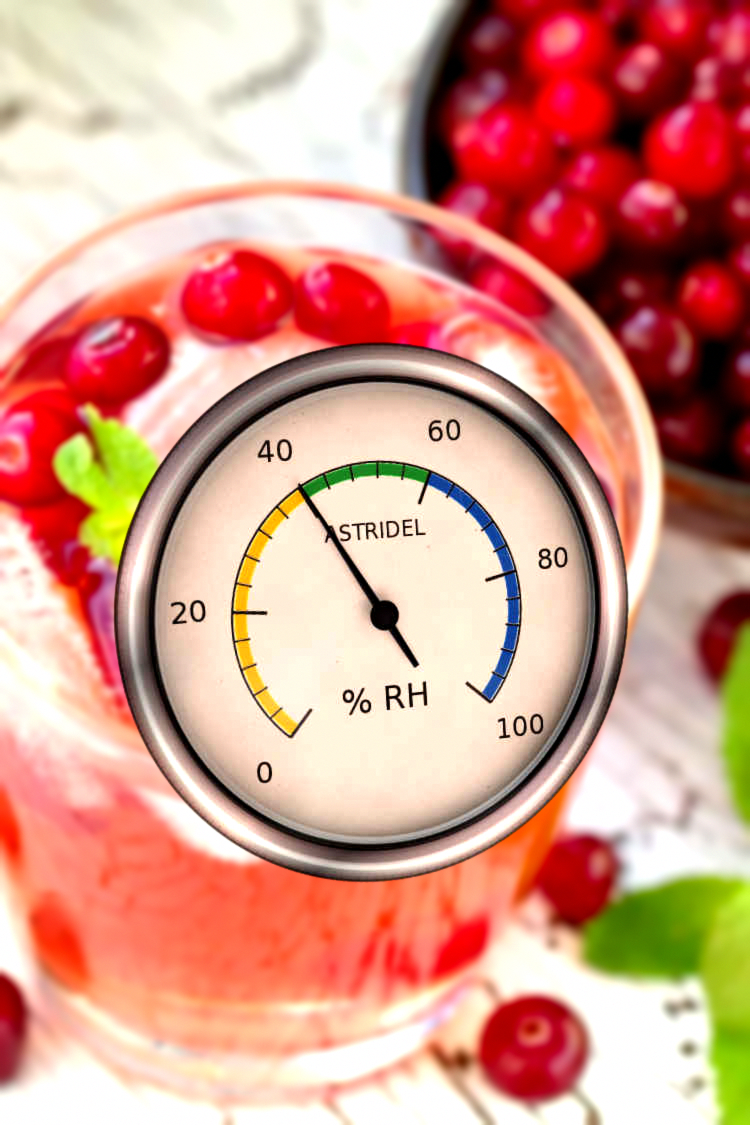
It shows 40,%
